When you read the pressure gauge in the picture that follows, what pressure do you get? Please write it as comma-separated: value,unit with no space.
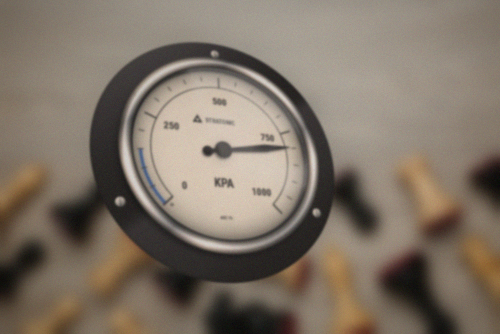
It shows 800,kPa
